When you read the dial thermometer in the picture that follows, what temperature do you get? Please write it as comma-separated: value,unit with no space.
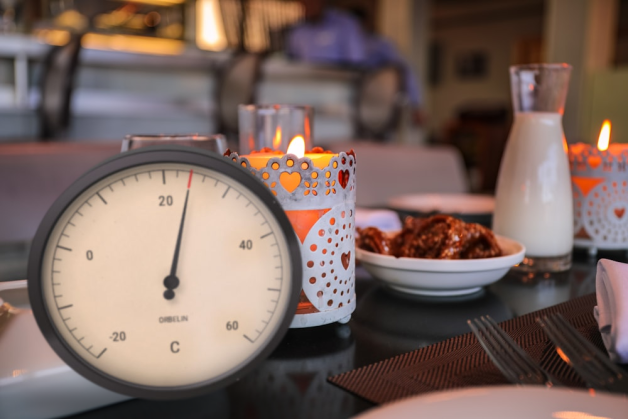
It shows 24,°C
